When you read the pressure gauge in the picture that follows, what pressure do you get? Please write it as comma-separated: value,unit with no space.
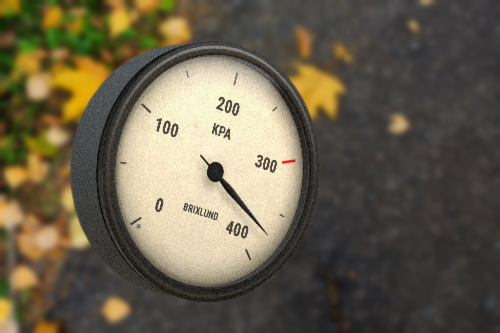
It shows 375,kPa
